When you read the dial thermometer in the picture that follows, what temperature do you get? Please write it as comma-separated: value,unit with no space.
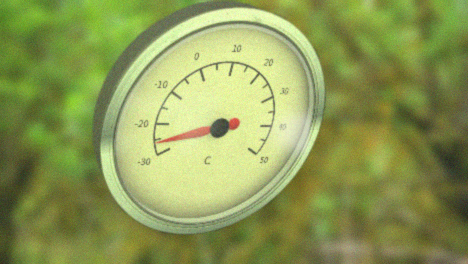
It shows -25,°C
